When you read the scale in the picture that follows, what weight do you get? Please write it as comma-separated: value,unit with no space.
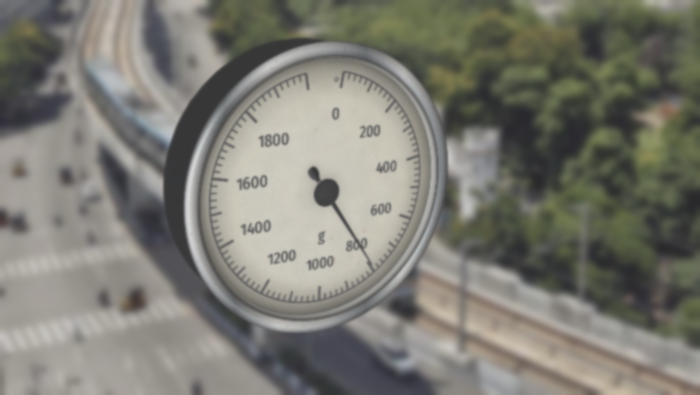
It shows 800,g
